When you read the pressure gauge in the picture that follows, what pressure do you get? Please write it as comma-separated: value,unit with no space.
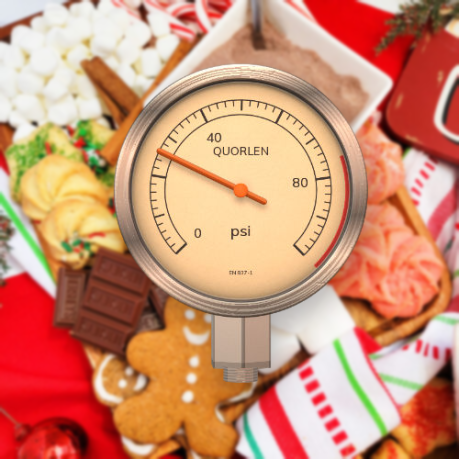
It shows 26,psi
